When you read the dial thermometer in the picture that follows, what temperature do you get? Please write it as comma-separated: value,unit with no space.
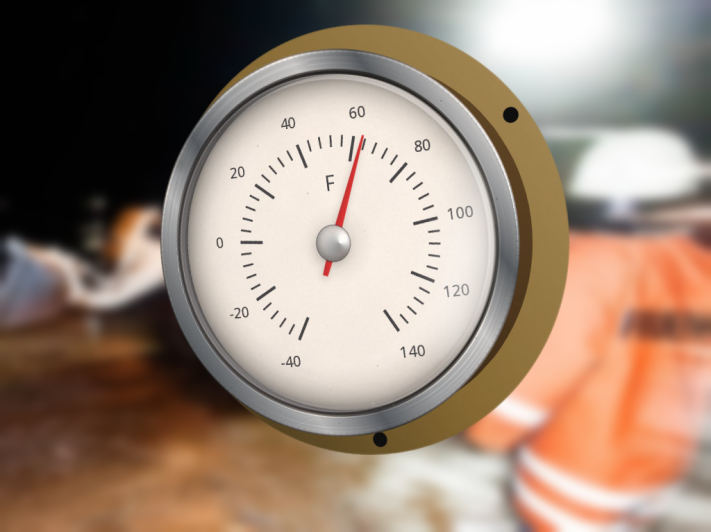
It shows 64,°F
